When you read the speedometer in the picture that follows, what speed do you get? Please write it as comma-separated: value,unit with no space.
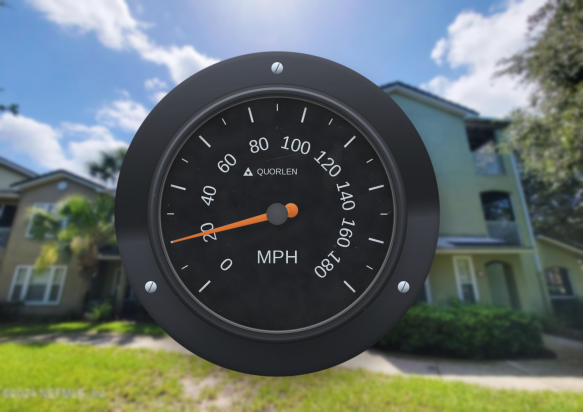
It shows 20,mph
